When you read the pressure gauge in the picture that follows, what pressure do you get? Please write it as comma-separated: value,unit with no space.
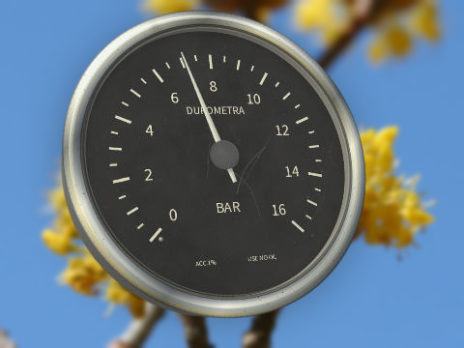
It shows 7,bar
